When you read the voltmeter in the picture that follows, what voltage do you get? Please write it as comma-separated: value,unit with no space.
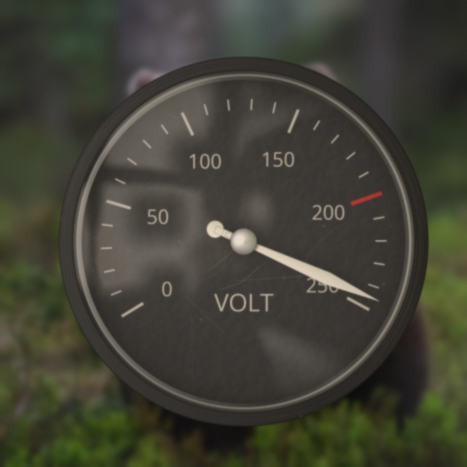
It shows 245,V
